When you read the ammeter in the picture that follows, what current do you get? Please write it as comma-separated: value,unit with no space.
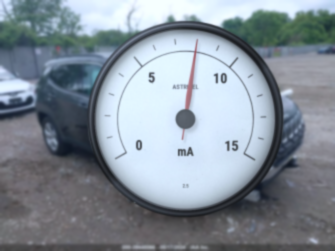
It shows 8,mA
